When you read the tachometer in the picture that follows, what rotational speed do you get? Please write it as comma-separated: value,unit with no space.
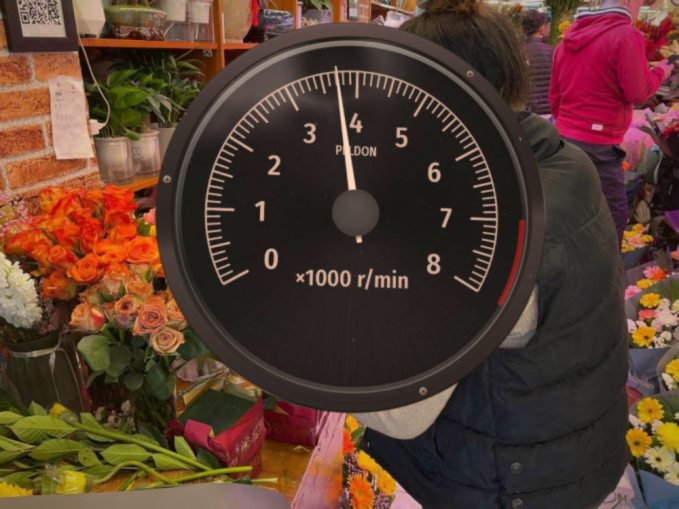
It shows 3700,rpm
